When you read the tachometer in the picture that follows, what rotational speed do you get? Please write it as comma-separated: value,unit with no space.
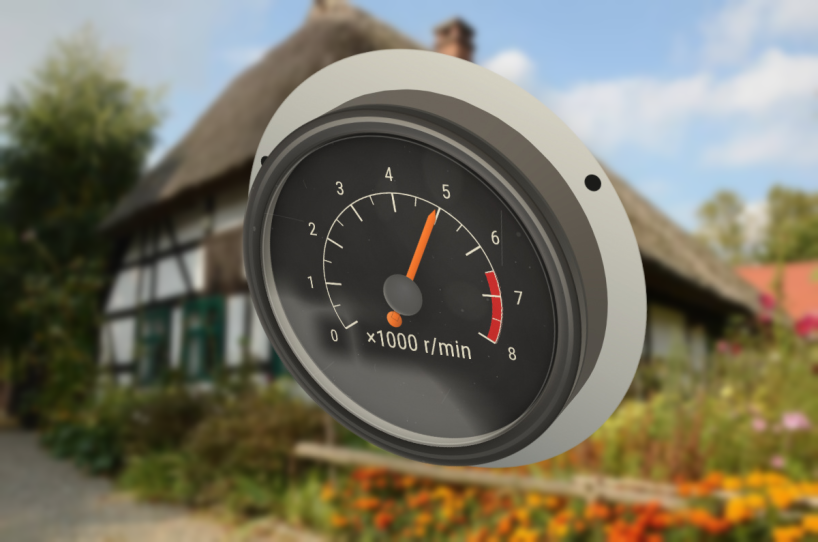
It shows 5000,rpm
